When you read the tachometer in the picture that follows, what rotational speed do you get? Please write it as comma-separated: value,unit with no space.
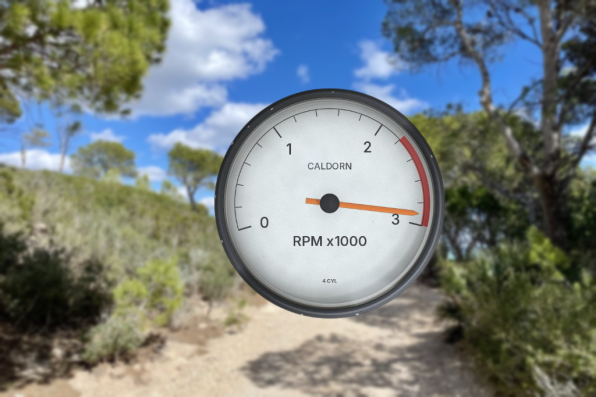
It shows 2900,rpm
